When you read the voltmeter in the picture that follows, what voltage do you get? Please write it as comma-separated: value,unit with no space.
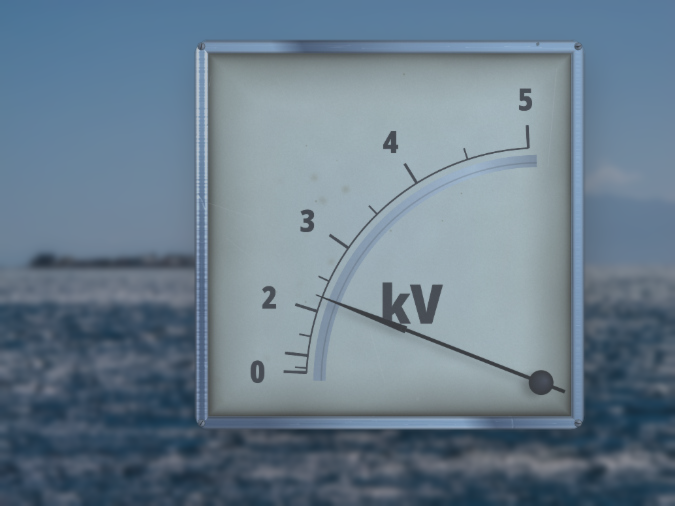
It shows 2.25,kV
